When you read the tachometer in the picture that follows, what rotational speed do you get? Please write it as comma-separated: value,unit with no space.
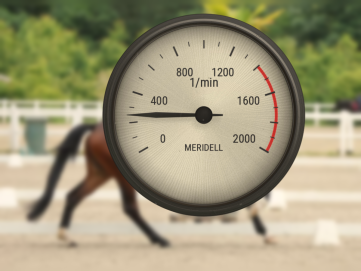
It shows 250,rpm
